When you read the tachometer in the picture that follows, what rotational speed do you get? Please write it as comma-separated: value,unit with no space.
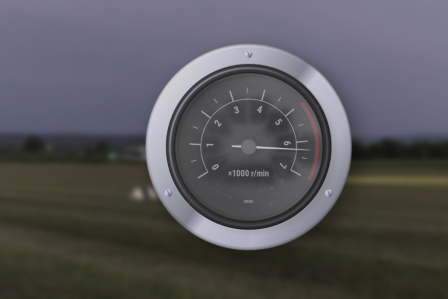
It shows 6250,rpm
